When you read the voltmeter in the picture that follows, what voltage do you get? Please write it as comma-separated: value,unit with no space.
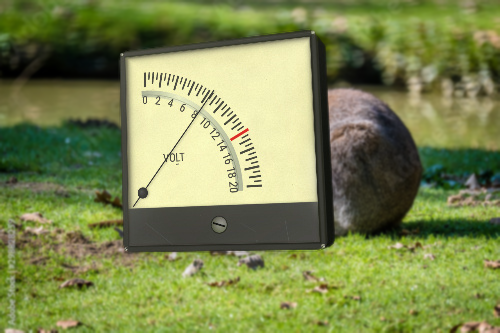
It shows 8.5,V
